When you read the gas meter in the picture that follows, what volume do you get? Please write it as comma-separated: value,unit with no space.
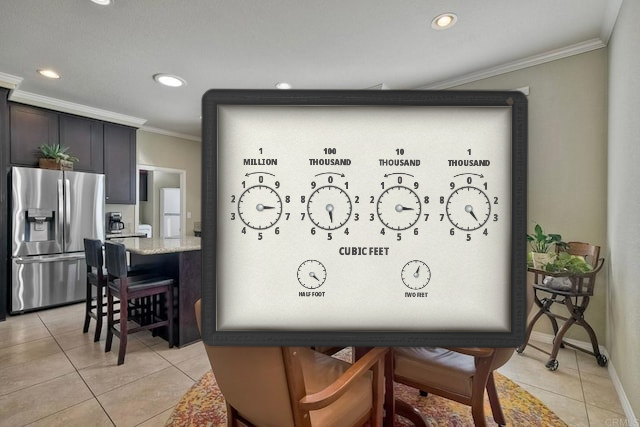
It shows 747400,ft³
